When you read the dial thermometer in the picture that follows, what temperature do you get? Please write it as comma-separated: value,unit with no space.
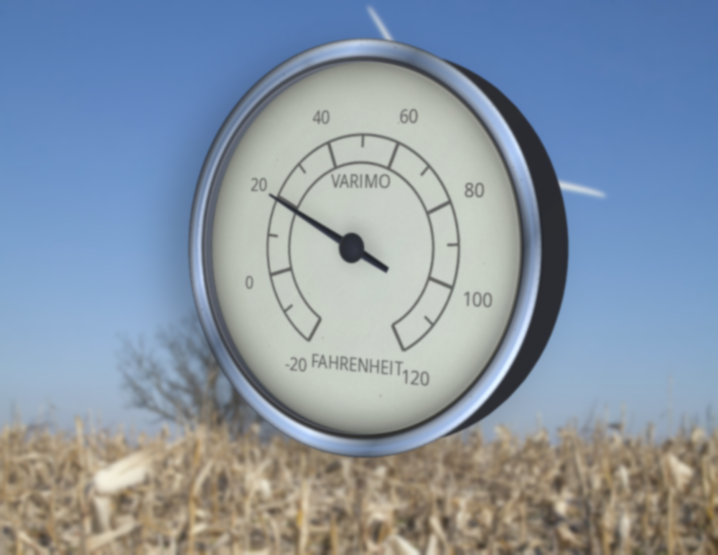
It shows 20,°F
